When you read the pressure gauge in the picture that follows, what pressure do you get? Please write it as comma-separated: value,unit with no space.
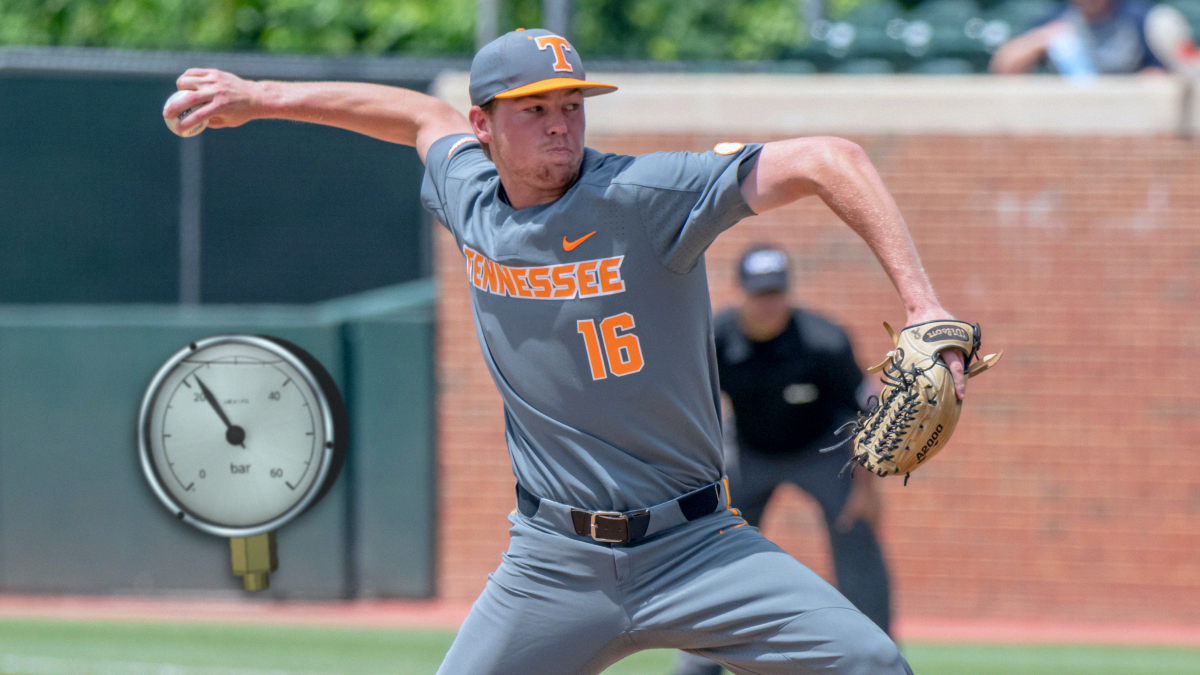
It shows 22.5,bar
